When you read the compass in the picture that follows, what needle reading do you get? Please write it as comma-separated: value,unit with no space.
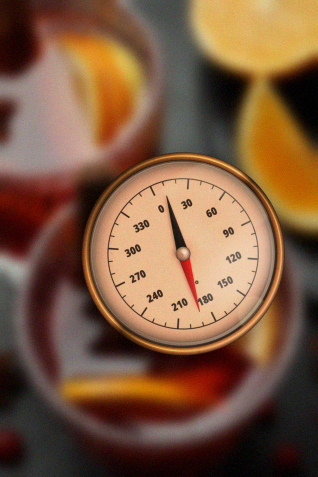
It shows 190,°
